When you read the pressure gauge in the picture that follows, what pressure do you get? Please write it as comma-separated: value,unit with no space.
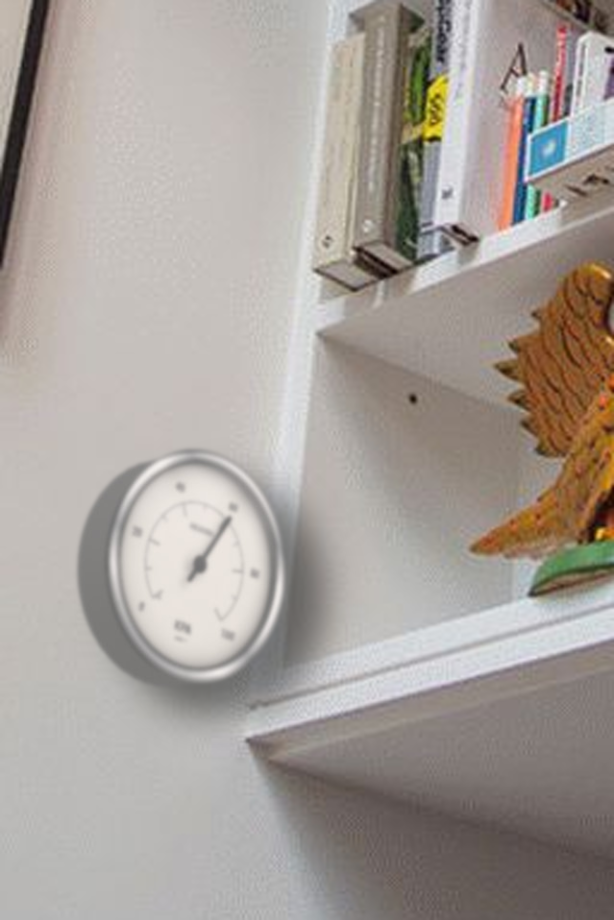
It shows 60,kPa
